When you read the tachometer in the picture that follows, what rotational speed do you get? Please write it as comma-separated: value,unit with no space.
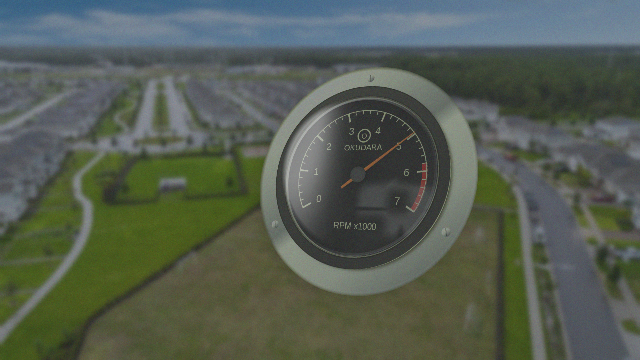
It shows 5000,rpm
